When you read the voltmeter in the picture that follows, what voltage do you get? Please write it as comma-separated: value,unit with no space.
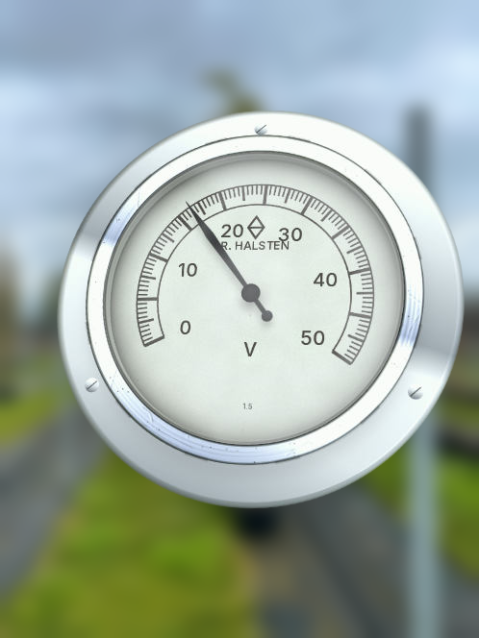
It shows 16.5,V
